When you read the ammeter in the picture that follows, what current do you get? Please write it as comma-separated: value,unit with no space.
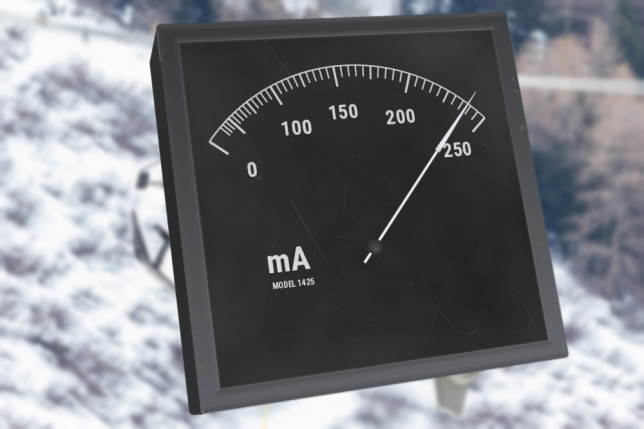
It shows 237.5,mA
